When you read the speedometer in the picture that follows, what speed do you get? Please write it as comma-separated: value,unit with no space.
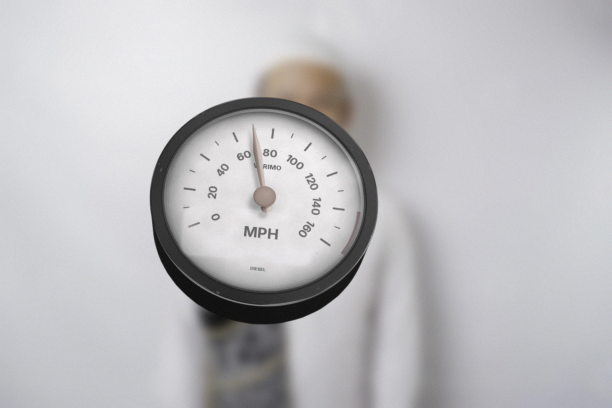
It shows 70,mph
